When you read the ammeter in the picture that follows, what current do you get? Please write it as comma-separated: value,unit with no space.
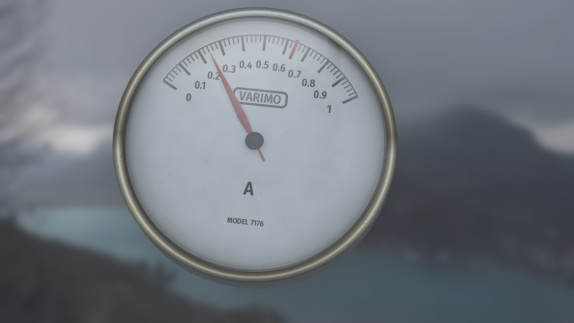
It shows 0.24,A
